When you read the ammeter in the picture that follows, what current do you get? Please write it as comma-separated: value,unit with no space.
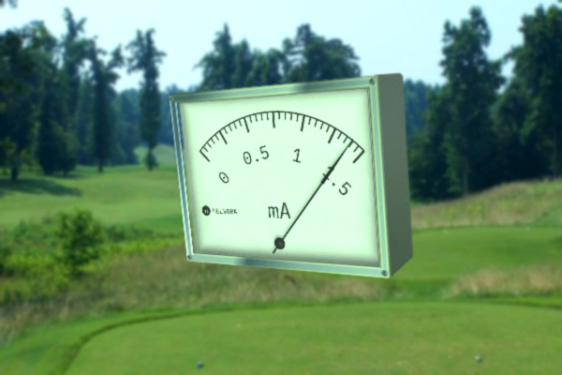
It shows 1.4,mA
